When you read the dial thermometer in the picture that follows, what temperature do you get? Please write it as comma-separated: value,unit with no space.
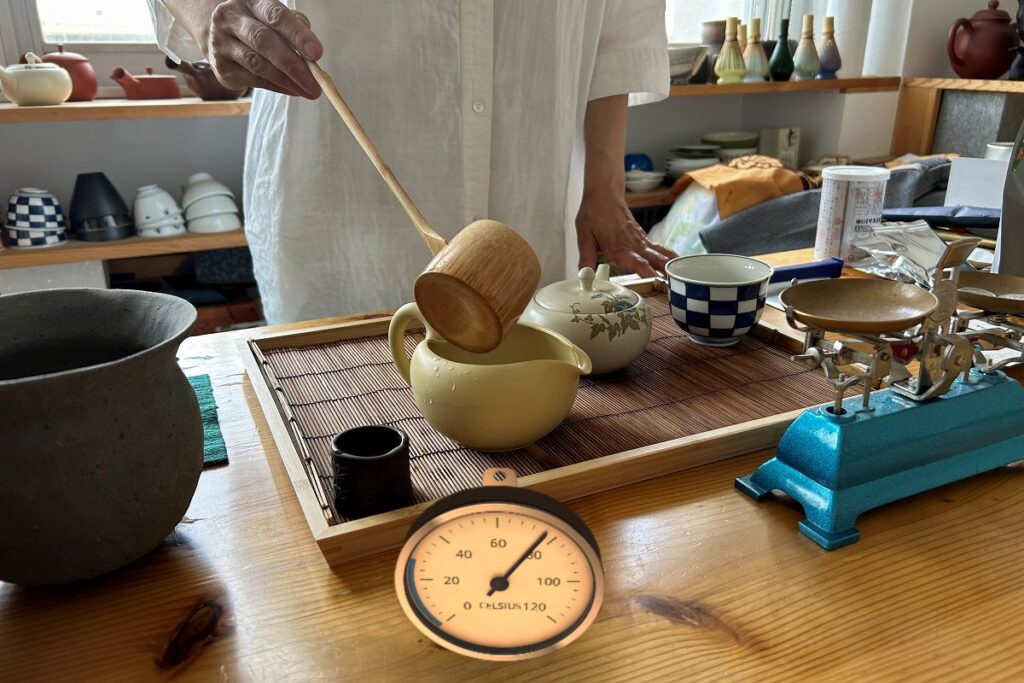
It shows 76,°C
